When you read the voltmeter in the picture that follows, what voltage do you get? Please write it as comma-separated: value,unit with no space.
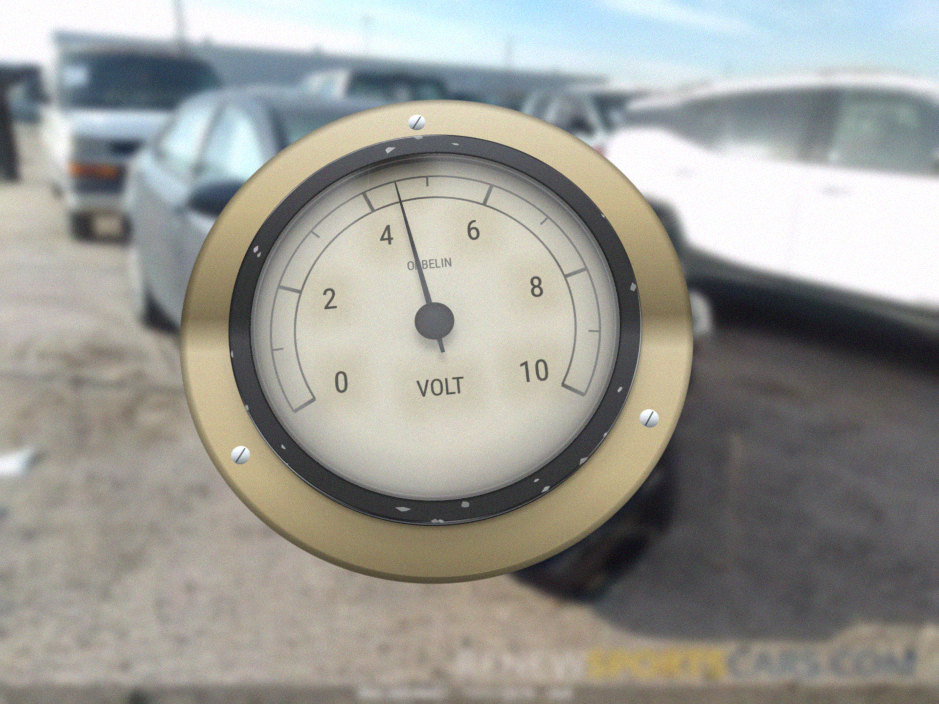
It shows 4.5,V
